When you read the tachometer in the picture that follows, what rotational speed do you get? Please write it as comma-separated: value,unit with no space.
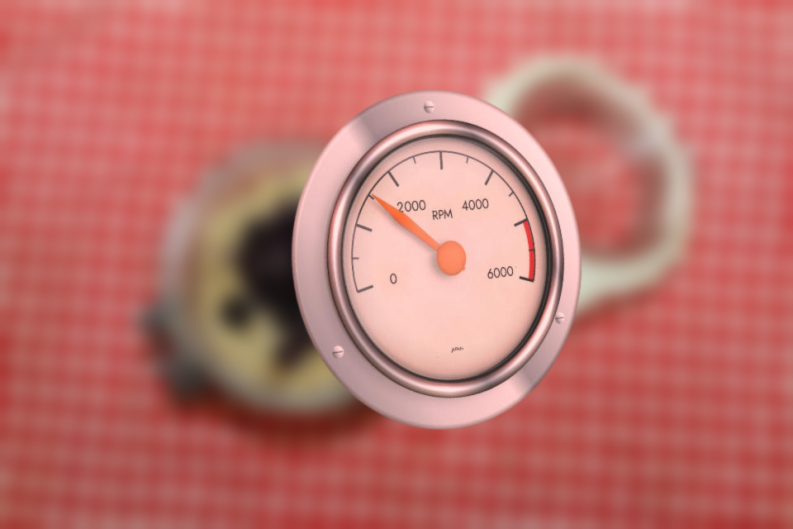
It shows 1500,rpm
